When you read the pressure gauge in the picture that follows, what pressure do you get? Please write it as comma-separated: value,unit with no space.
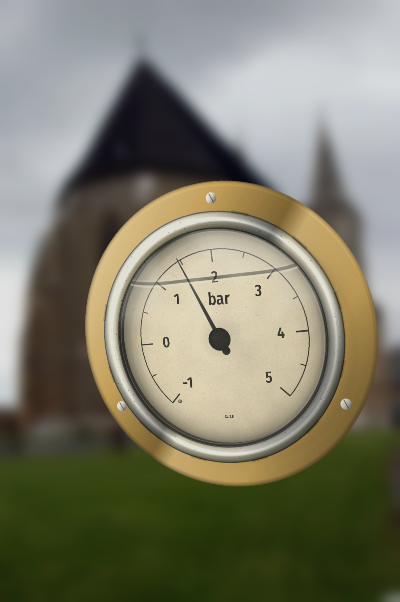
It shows 1.5,bar
